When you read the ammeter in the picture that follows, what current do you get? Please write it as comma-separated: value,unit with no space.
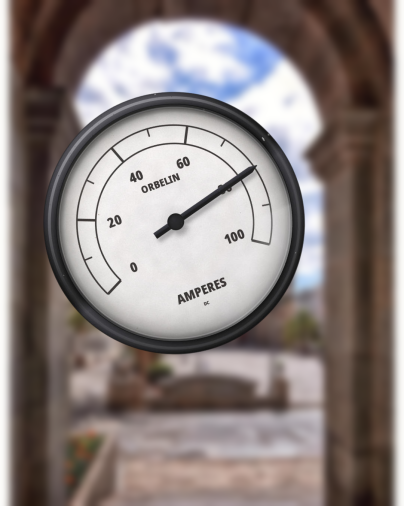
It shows 80,A
